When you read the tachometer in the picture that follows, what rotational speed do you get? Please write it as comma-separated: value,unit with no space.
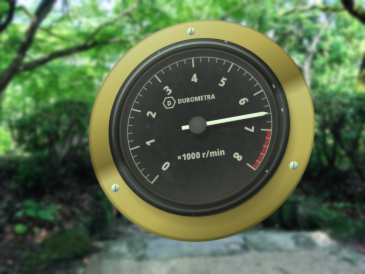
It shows 6600,rpm
